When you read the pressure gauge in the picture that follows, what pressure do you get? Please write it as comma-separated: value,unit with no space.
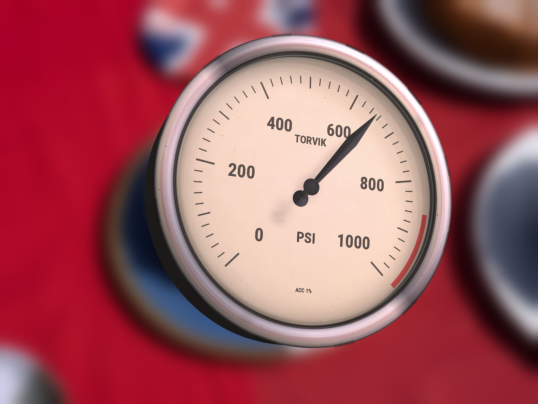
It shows 650,psi
